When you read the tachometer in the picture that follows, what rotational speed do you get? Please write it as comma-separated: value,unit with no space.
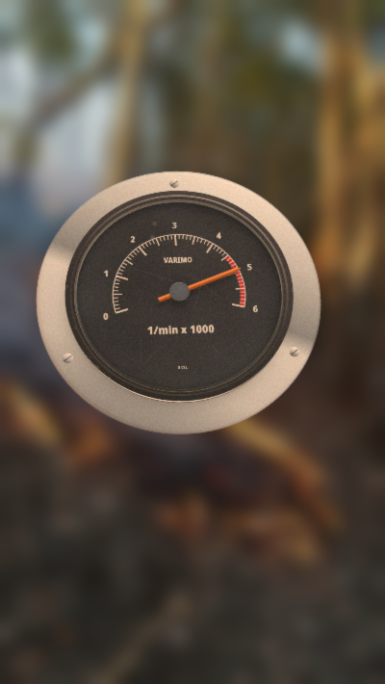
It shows 5000,rpm
